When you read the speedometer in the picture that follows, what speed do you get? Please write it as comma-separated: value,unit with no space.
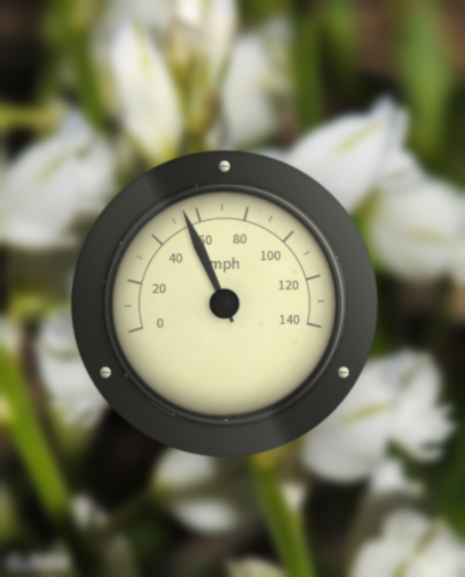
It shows 55,mph
